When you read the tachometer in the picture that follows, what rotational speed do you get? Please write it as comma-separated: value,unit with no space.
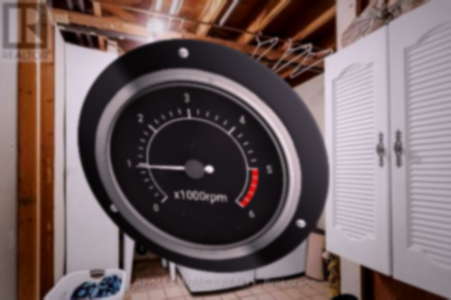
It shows 1000,rpm
